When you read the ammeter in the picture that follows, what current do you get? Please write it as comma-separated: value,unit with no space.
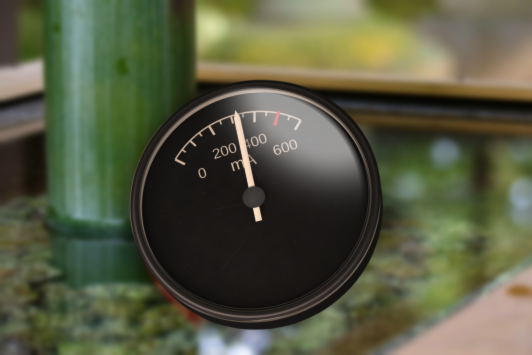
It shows 325,mA
